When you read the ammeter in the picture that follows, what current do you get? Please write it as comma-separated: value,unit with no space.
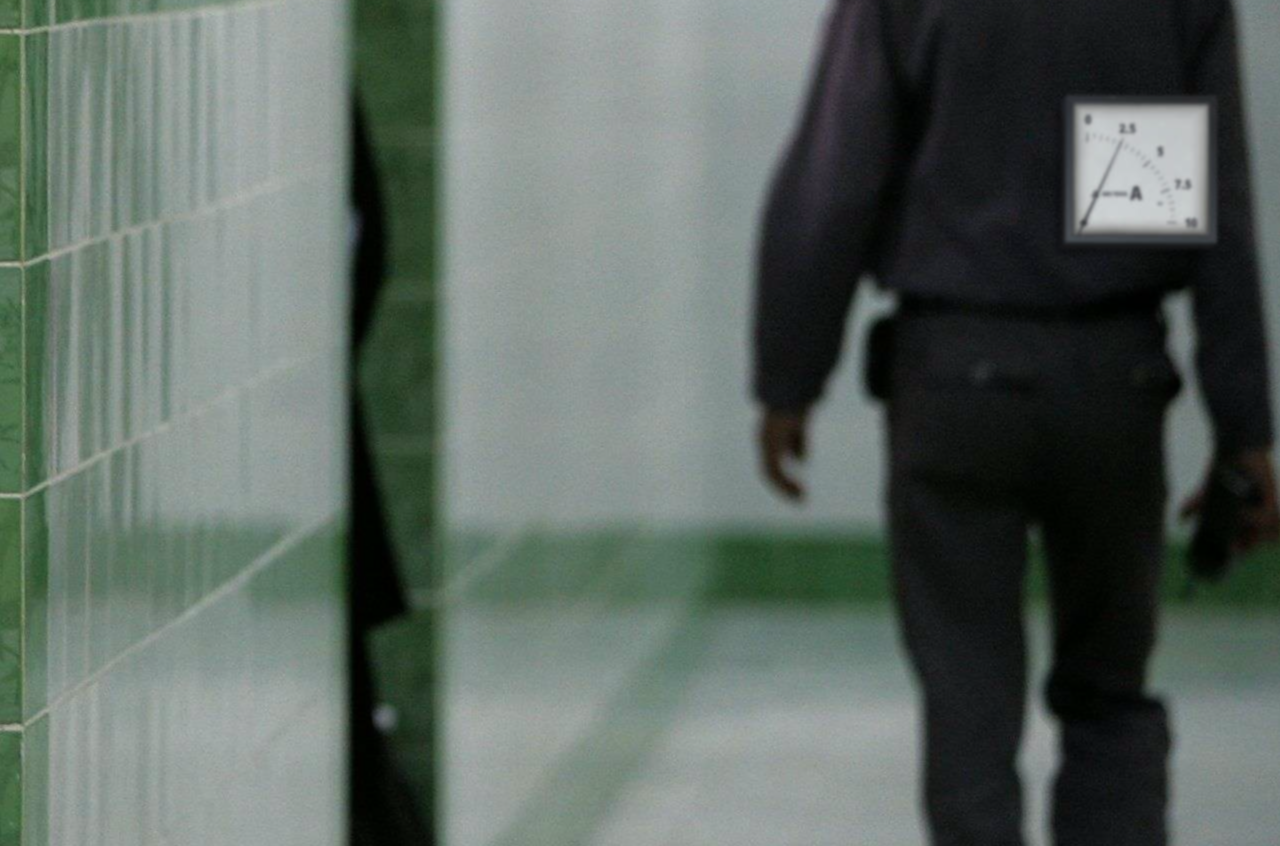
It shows 2.5,A
